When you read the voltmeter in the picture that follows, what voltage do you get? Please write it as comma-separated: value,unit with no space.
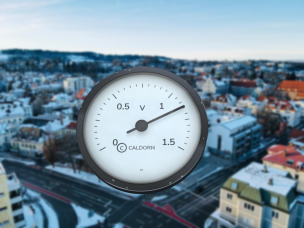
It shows 1.15,V
